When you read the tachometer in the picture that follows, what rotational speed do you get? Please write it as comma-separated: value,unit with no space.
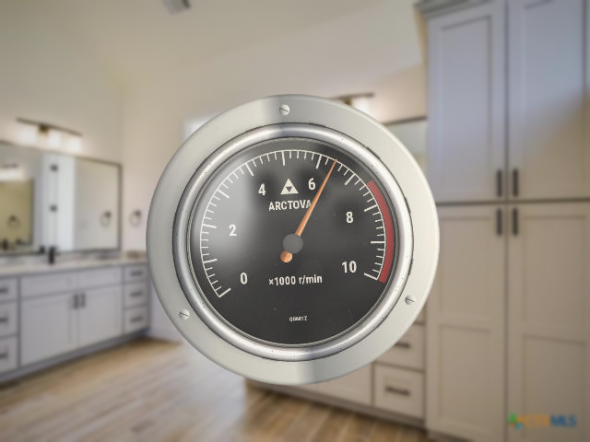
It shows 6400,rpm
